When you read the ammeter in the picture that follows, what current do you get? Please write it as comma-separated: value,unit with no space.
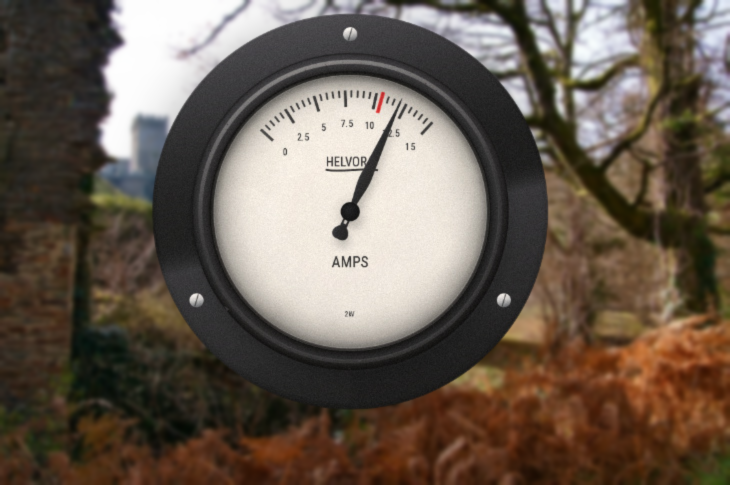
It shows 12,A
